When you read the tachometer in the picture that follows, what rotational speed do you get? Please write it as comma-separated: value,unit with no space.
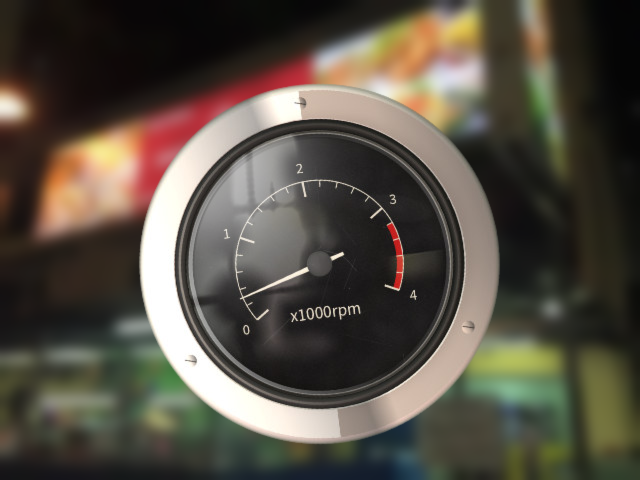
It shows 300,rpm
